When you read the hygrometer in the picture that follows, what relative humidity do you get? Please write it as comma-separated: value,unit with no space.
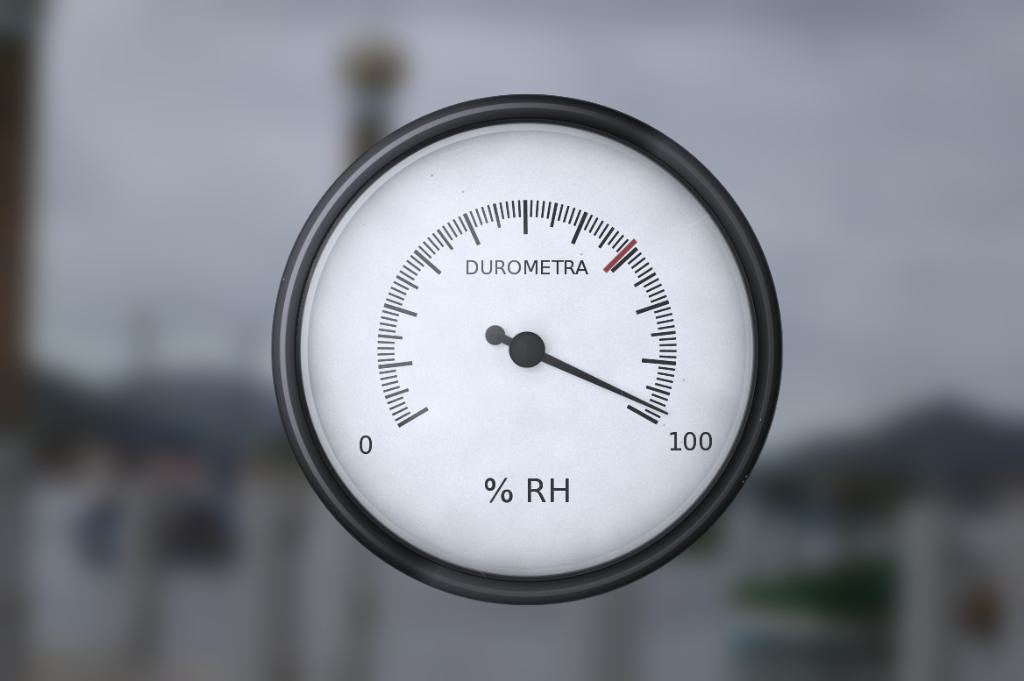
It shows 98,%
